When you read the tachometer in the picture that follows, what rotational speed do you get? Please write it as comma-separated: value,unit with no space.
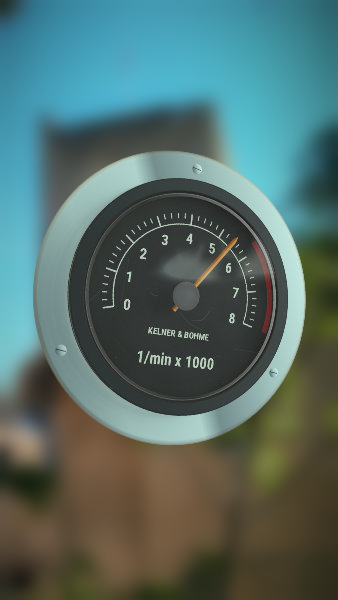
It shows 5400,rpm
